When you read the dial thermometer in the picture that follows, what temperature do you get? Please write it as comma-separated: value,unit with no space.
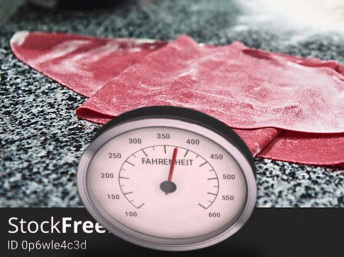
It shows 375,°F
